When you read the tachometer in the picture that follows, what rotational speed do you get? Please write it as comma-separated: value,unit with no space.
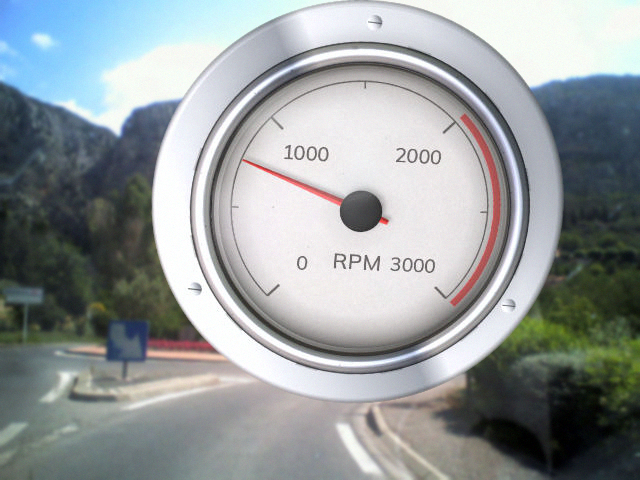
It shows 750,rpm
